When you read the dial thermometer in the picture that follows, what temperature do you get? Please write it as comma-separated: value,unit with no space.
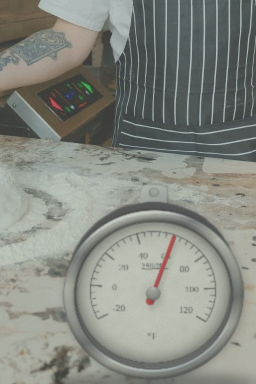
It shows 60,°F
